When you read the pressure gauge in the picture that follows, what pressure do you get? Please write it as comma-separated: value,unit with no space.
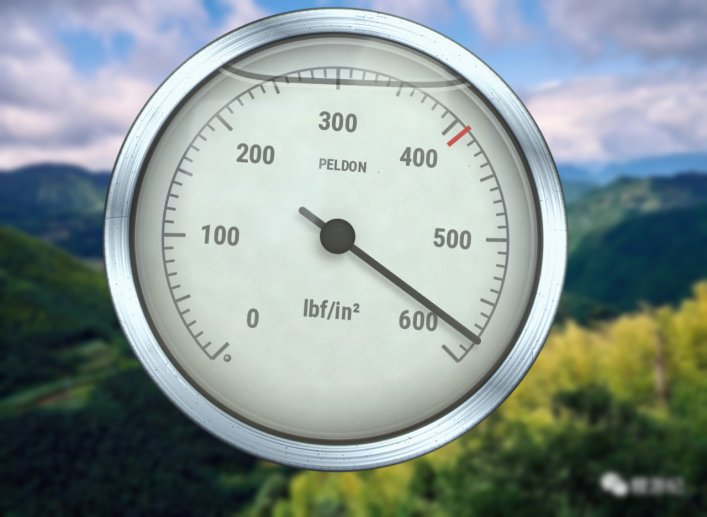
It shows 580,psi
